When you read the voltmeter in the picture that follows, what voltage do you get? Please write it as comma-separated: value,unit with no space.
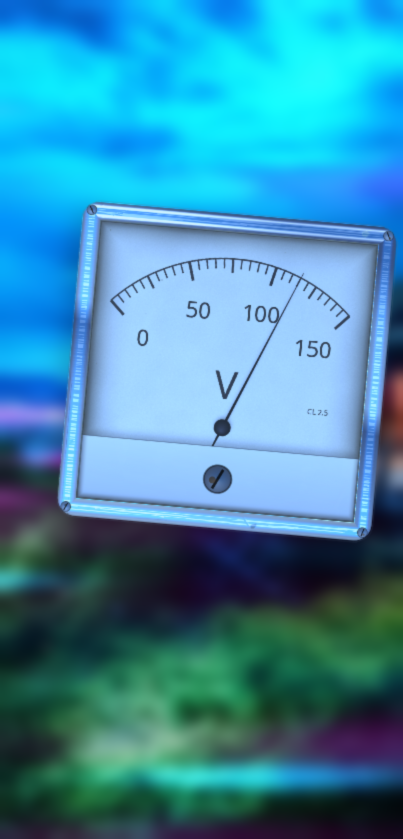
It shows 115,V
